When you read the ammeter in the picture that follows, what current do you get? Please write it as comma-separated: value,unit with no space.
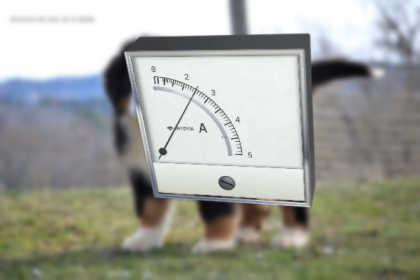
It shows 2.5,A
